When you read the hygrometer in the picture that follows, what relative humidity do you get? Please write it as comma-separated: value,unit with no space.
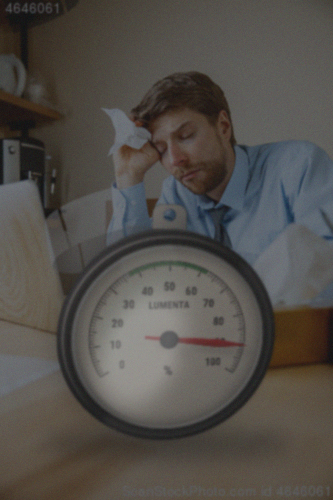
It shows 90,%
